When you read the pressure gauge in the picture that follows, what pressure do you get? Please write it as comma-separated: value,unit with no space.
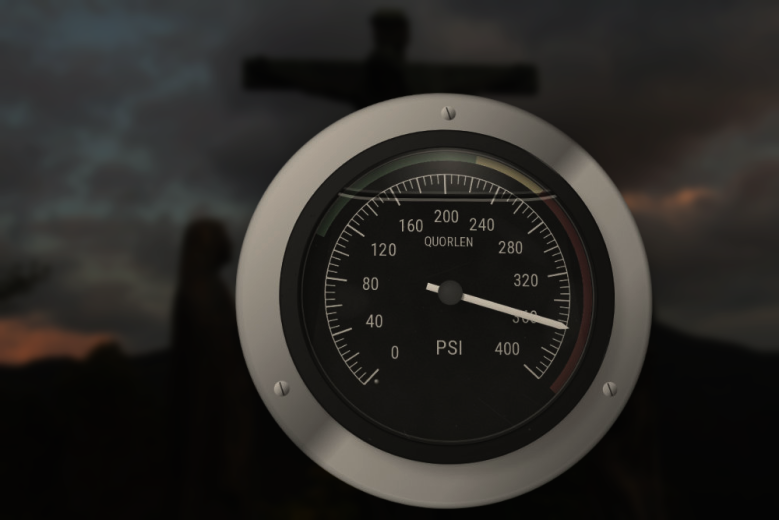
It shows 360,psi
